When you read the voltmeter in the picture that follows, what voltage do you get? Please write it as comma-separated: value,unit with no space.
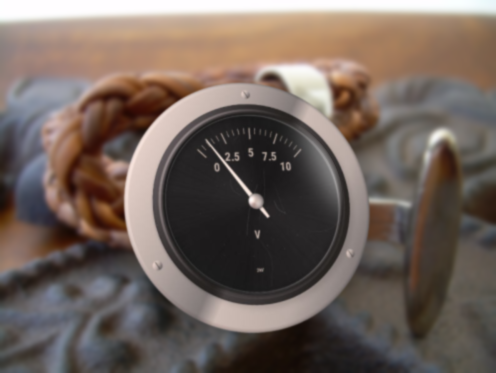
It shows 1,V
